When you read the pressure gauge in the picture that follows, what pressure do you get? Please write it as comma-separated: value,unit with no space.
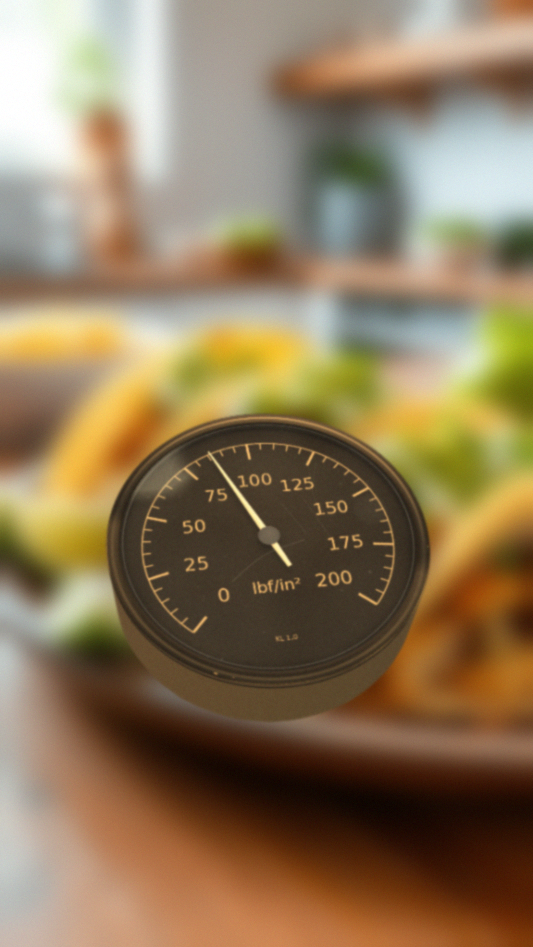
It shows 85,psi
